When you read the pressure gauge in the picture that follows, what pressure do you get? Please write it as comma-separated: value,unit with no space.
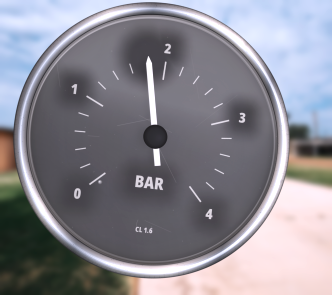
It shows 1.8,bar
